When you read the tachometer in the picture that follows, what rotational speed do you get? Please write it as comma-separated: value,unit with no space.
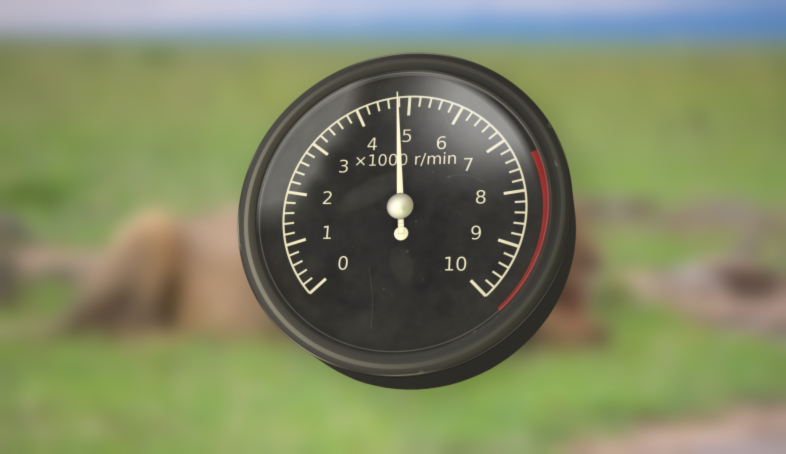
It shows 4800,rpm
